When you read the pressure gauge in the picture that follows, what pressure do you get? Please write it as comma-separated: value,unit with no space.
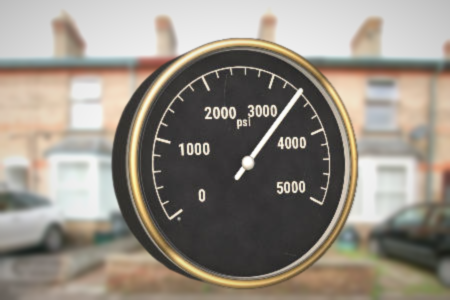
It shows 3400,psi
